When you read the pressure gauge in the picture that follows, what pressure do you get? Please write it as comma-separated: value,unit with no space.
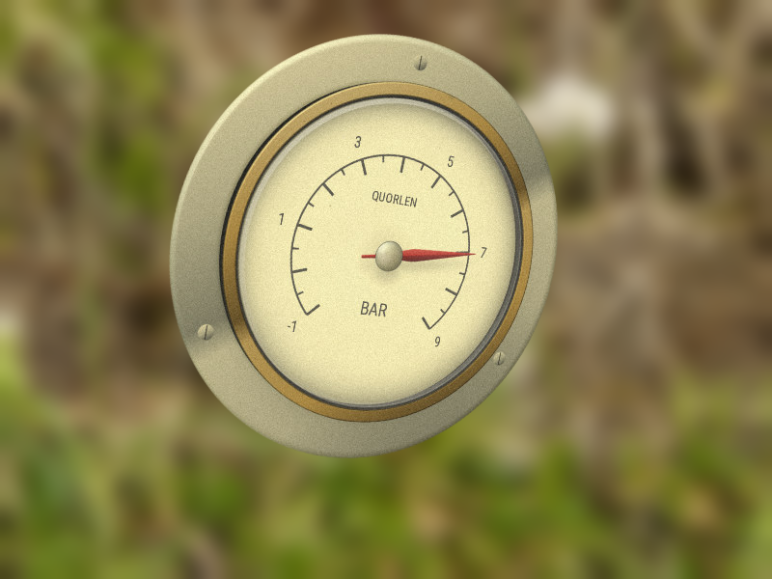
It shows 7,bar
